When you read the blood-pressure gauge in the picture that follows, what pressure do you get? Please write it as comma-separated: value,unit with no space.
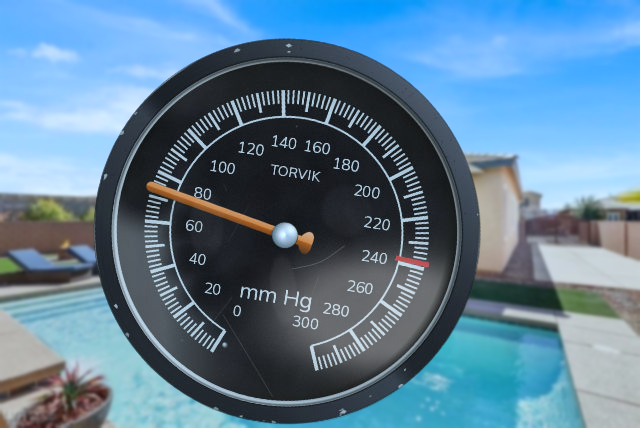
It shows 74,mmHg
